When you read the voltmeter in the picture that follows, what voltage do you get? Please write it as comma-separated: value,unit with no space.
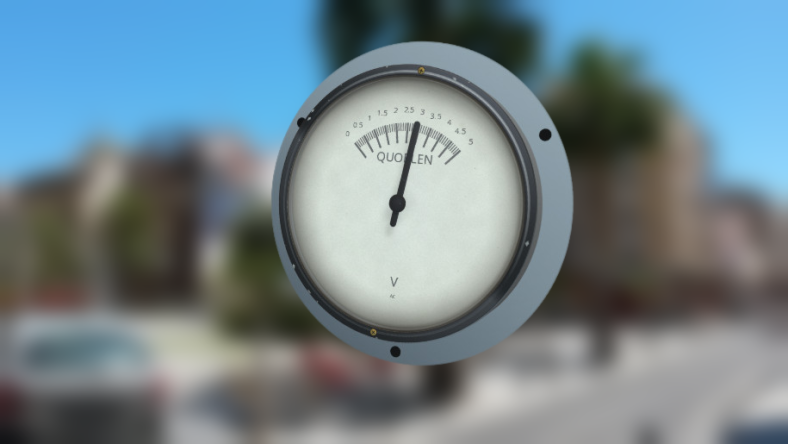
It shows 3,V
